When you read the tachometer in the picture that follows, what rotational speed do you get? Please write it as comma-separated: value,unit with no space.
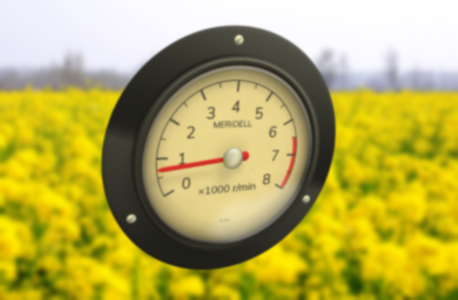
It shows 750,rpm
